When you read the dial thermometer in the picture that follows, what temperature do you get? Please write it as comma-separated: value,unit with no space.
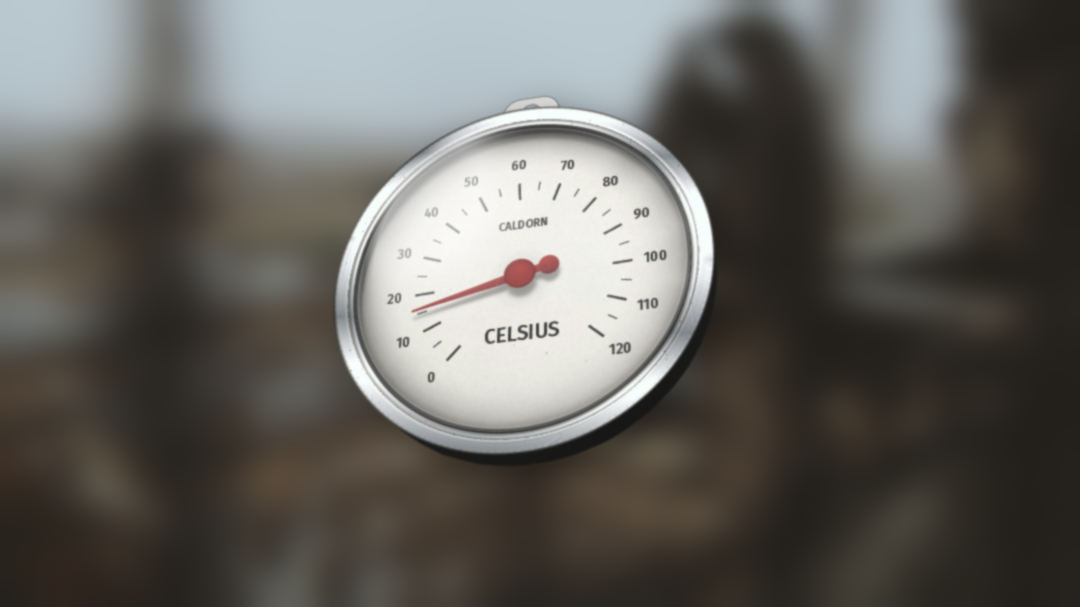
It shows 15,°C
